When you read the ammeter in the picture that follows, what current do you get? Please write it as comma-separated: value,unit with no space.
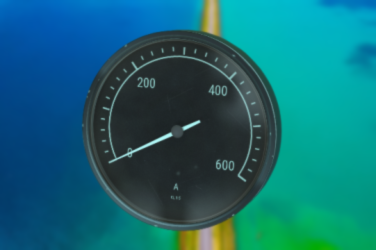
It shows 0,A
